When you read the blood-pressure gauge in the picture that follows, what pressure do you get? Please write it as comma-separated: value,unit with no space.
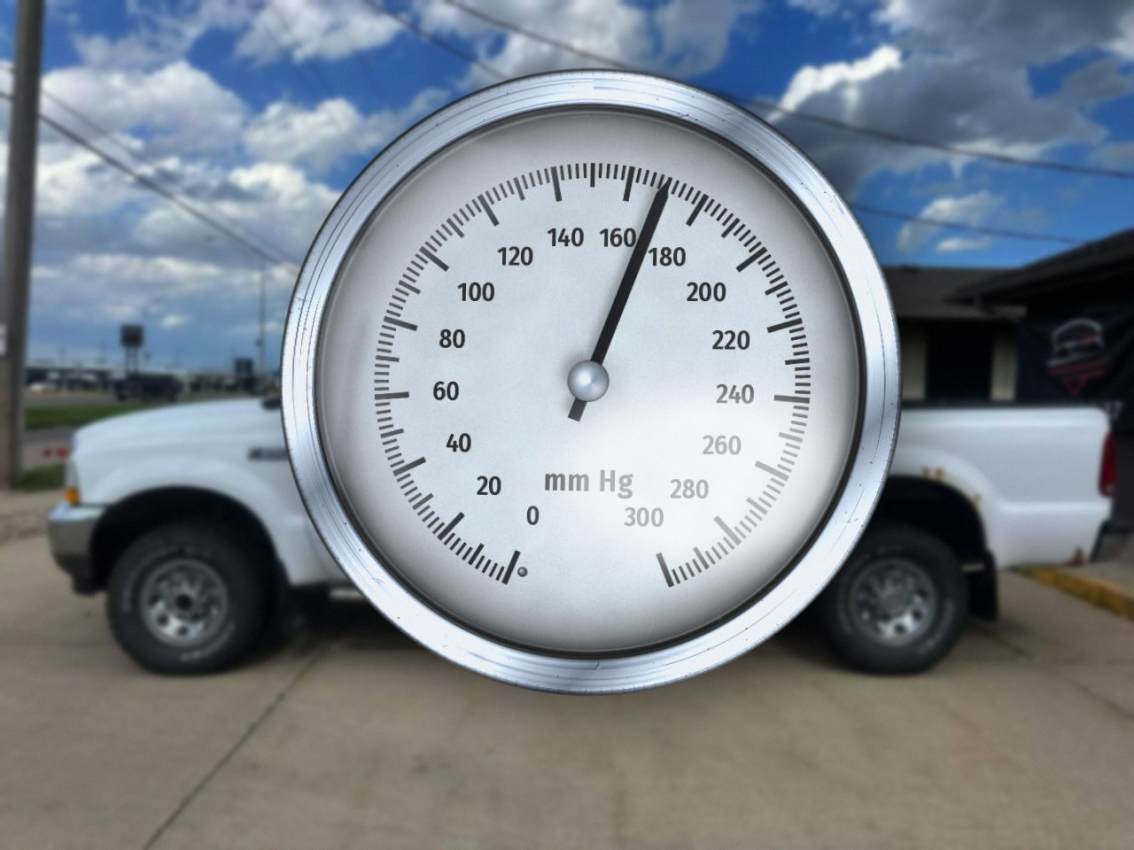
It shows 170,mmHg
